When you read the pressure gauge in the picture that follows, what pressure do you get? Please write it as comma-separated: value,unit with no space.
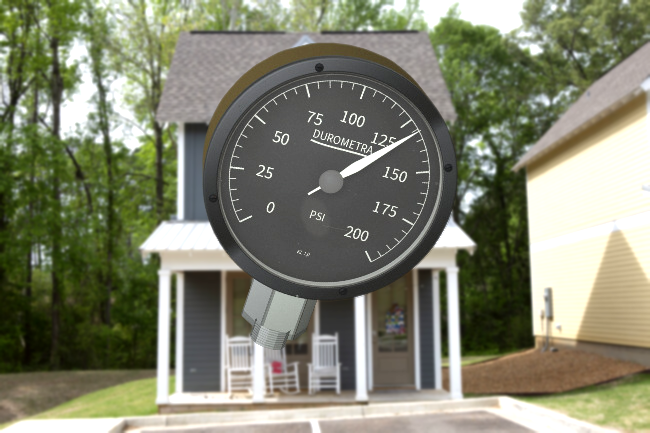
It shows 130,psi
